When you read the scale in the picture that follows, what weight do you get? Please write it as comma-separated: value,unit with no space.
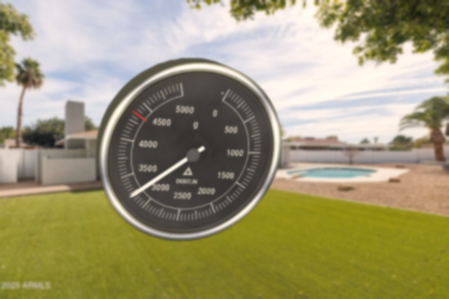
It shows 3250,g
